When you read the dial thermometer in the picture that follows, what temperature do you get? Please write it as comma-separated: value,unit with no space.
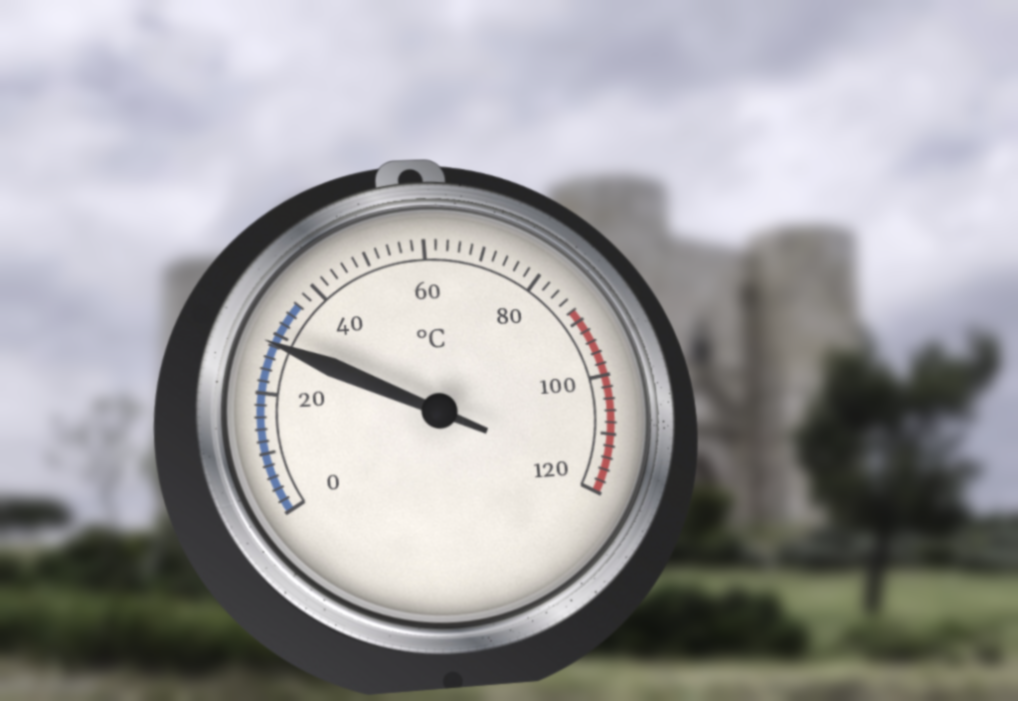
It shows 28,°C
